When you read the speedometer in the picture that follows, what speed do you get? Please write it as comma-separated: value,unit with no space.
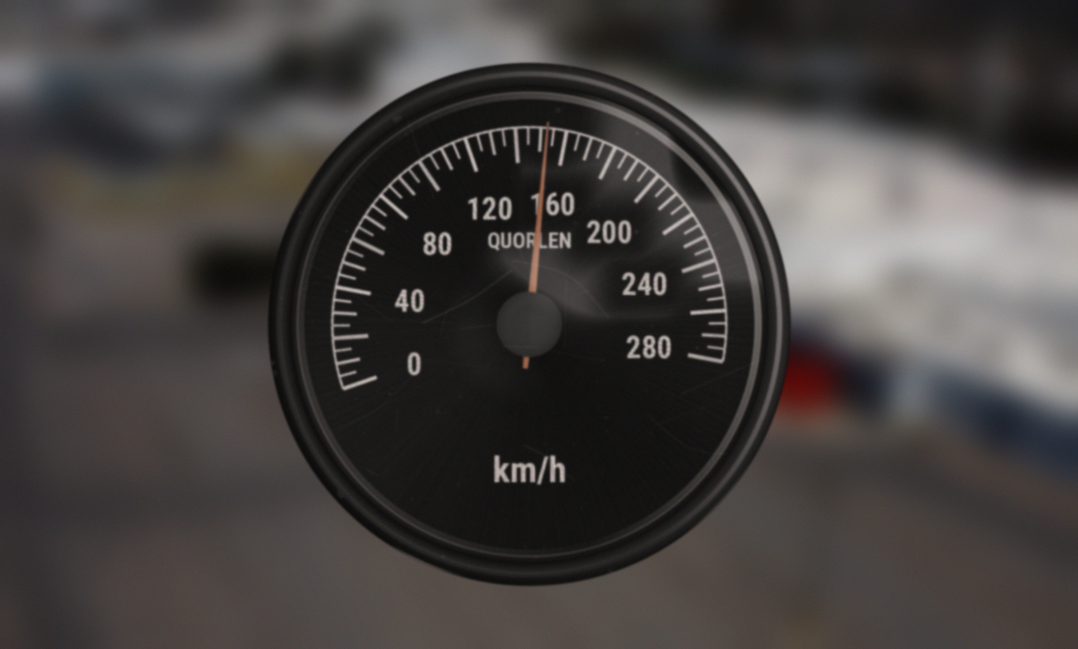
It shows 152.5,km/h
